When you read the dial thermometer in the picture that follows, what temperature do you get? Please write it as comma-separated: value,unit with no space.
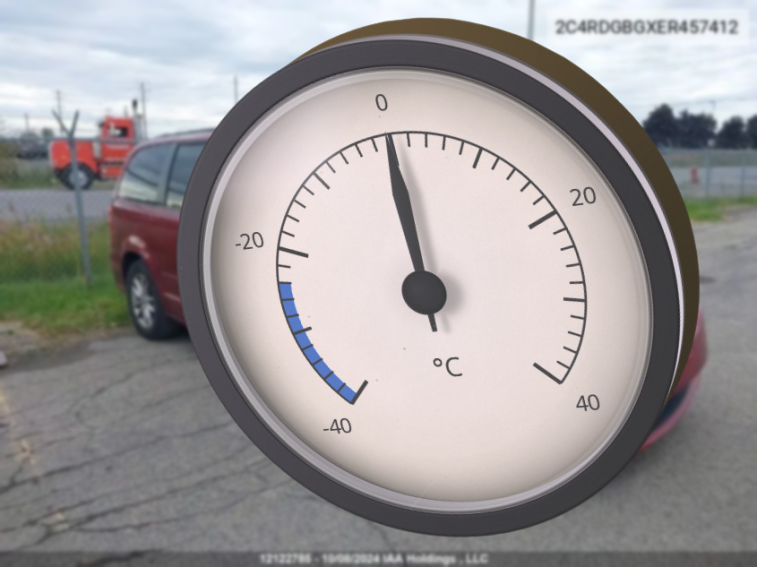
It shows 0,°C
